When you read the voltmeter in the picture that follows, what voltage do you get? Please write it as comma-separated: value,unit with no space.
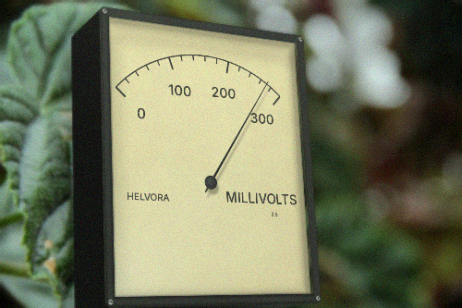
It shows 270,mV
